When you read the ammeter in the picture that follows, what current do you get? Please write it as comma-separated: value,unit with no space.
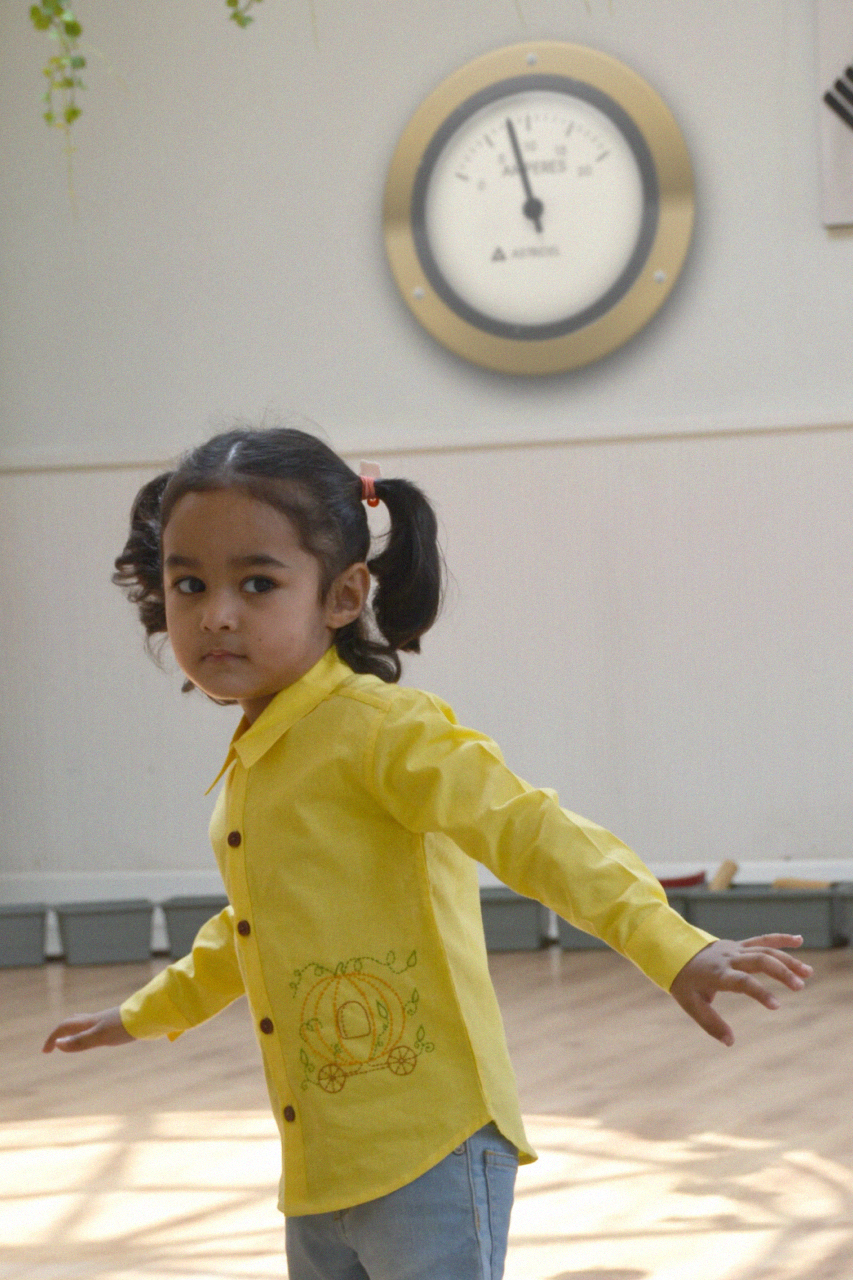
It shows 8,A
